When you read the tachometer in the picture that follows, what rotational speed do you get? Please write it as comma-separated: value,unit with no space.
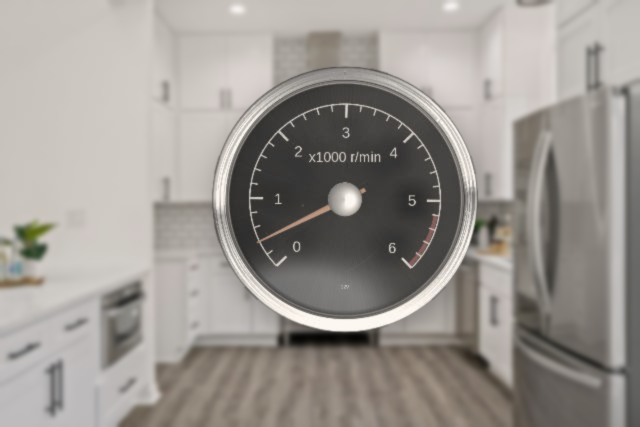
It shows 400,rpm
